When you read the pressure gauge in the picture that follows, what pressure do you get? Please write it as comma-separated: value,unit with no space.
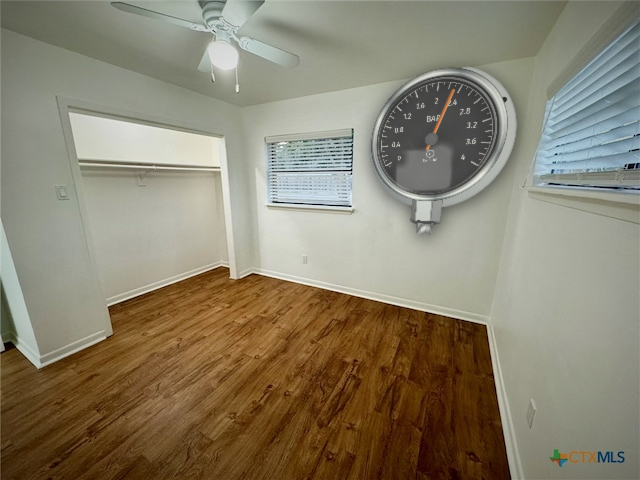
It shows 2.3,bar
